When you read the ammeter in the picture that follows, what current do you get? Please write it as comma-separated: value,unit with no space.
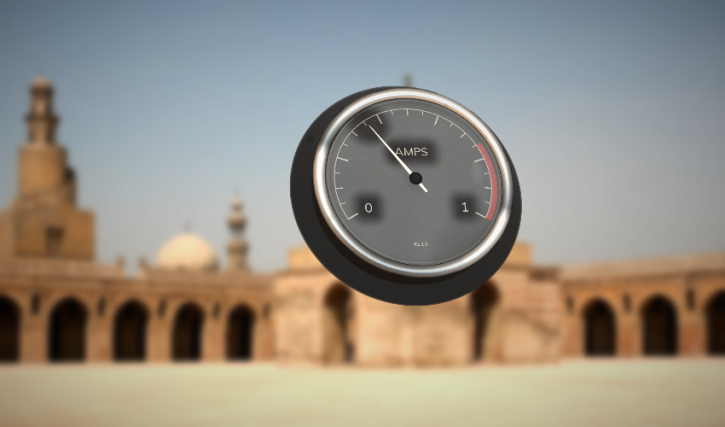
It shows 0.35,A
